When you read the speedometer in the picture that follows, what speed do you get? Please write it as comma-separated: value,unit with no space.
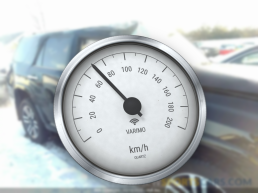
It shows 70,km/h
